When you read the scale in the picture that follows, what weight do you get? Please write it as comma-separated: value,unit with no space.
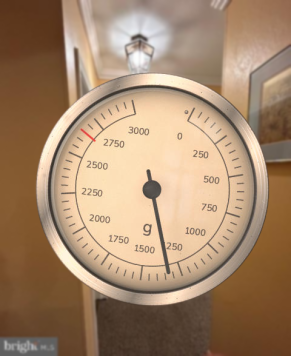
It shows 1325,g
